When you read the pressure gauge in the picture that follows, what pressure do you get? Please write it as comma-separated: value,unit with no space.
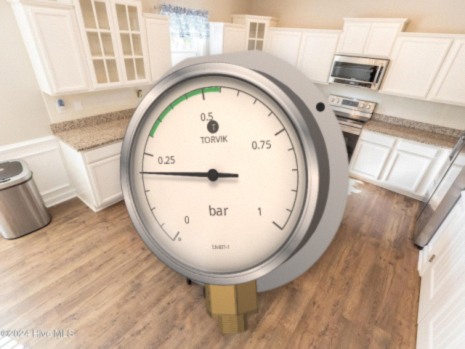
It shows 0.2,bar
